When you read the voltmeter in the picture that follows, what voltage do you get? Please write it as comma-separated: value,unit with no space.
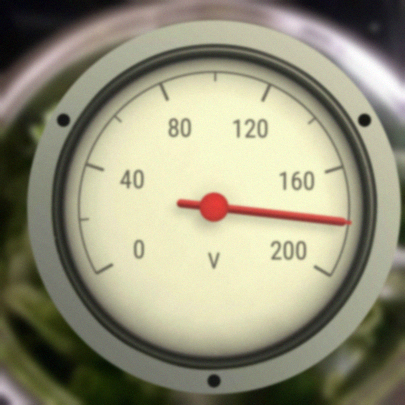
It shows 180,V
